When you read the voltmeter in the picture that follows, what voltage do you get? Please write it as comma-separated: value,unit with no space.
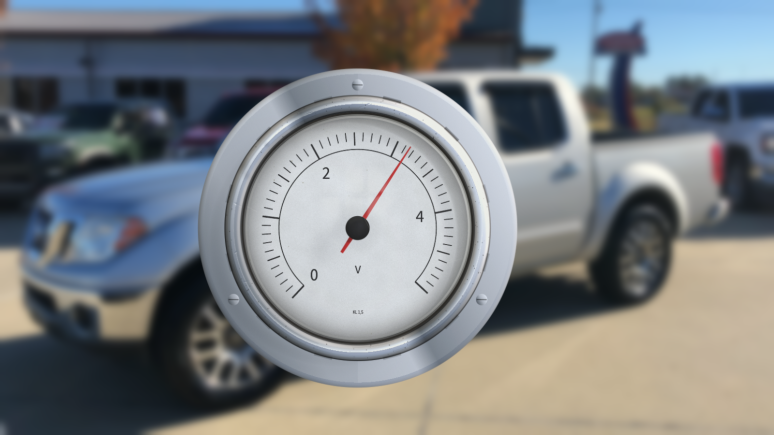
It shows 3.15,V
